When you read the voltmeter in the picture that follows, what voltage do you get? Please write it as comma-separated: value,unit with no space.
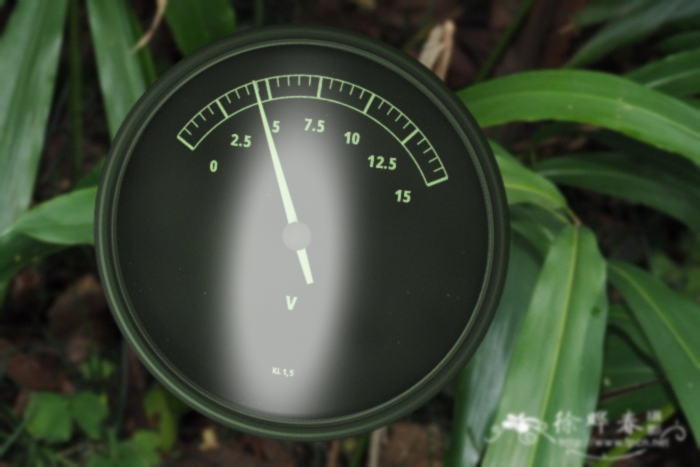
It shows 4.5,V
